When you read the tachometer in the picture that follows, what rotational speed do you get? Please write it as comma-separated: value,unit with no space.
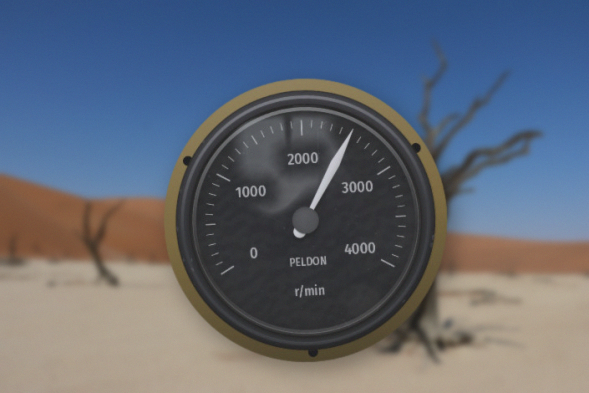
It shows 2500,rpm
